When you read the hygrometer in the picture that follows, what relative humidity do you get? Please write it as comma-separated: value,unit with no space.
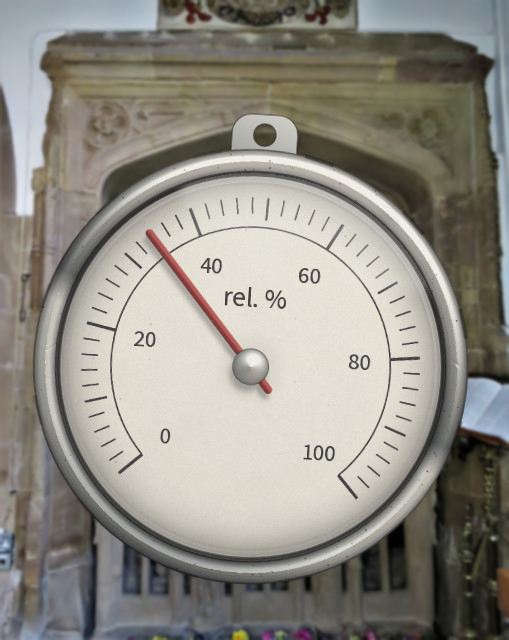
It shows 34,%
